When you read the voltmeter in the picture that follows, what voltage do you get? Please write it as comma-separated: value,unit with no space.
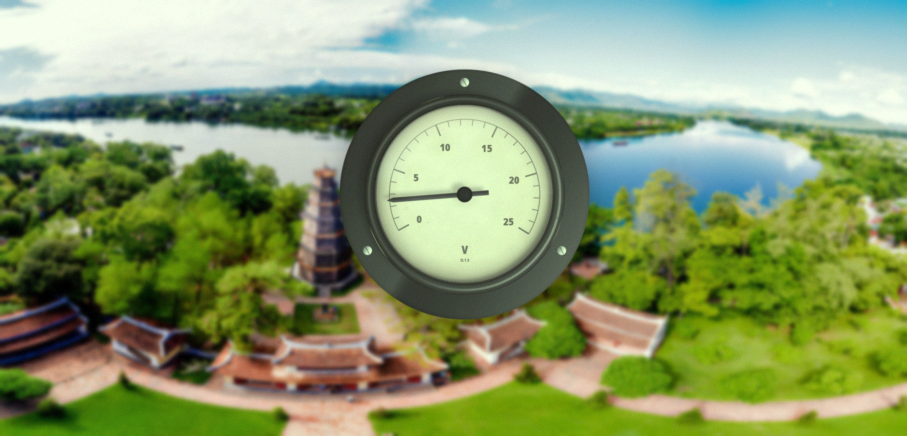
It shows 2.5,V
